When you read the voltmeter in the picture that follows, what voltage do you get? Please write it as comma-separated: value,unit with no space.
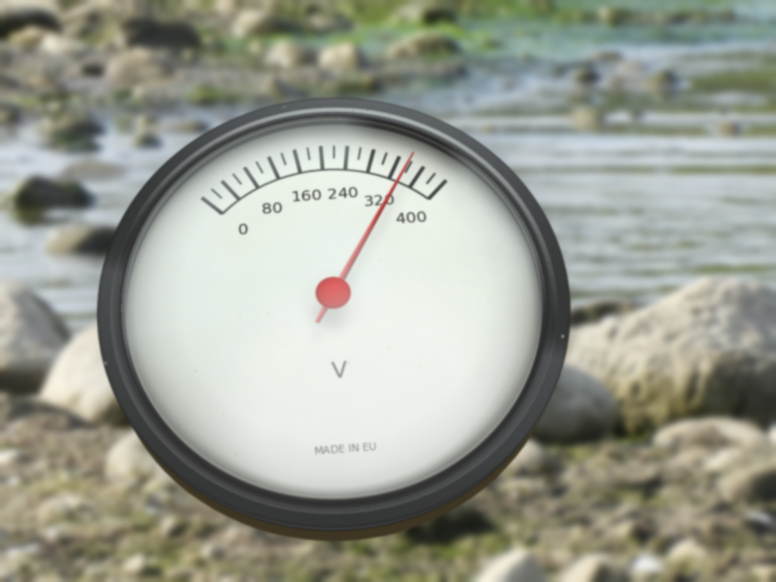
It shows 340,V
